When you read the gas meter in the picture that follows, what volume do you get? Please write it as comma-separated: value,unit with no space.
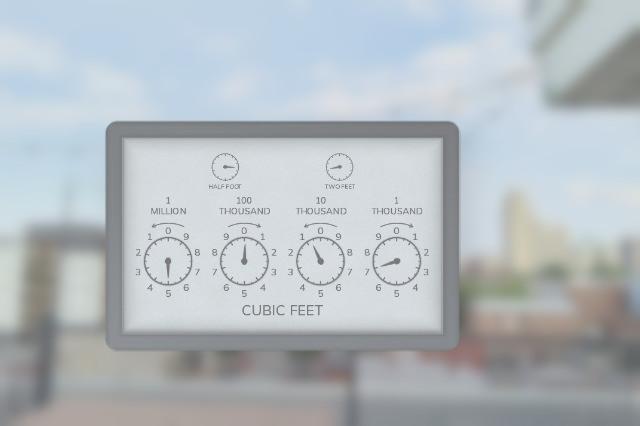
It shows 500700,ft³
